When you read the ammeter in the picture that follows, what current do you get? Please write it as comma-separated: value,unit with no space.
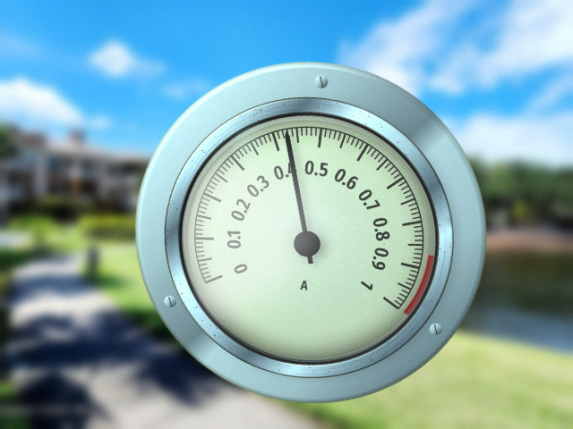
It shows 0.43,A
